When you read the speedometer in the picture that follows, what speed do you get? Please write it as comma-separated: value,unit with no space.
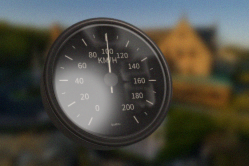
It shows 100,km/h
